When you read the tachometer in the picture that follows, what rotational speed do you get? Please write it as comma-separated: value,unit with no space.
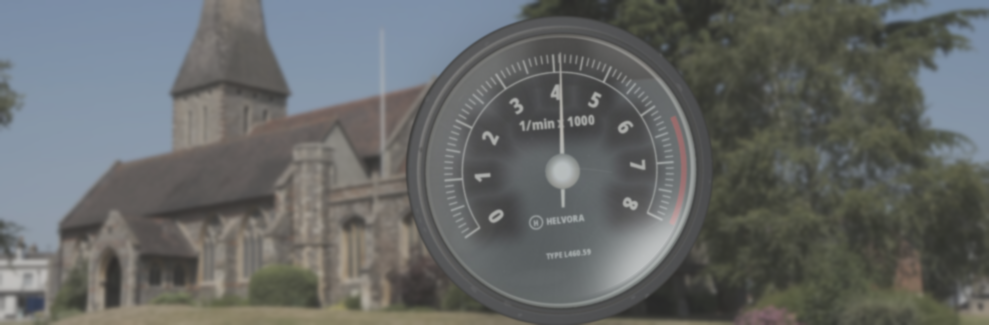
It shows 4100,rpm
